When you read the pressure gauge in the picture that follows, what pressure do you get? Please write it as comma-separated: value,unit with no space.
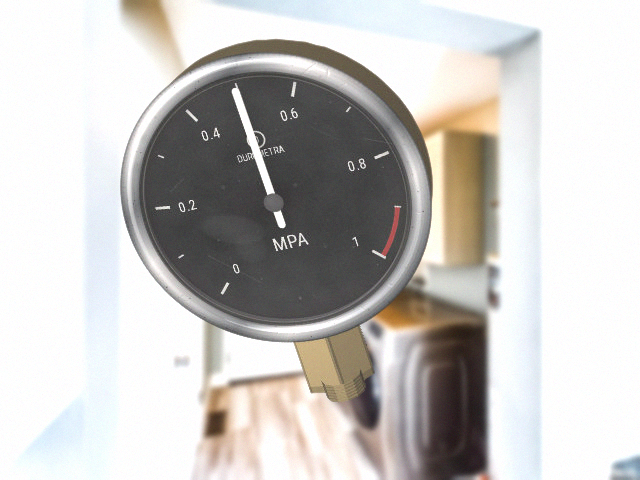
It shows 0.5,MPa
